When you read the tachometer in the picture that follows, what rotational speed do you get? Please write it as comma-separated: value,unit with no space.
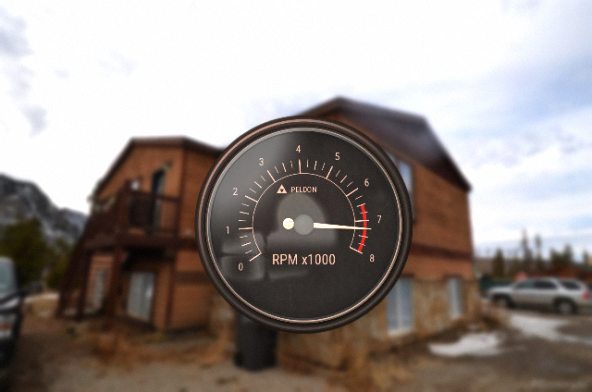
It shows 7250,rpm
